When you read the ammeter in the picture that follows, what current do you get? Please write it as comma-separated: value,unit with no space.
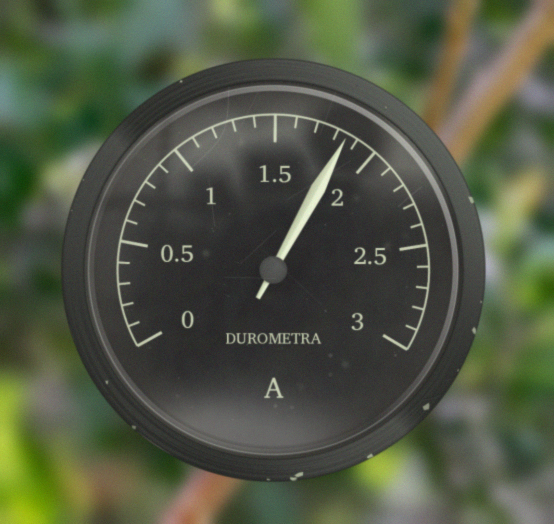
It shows 1.85,A
